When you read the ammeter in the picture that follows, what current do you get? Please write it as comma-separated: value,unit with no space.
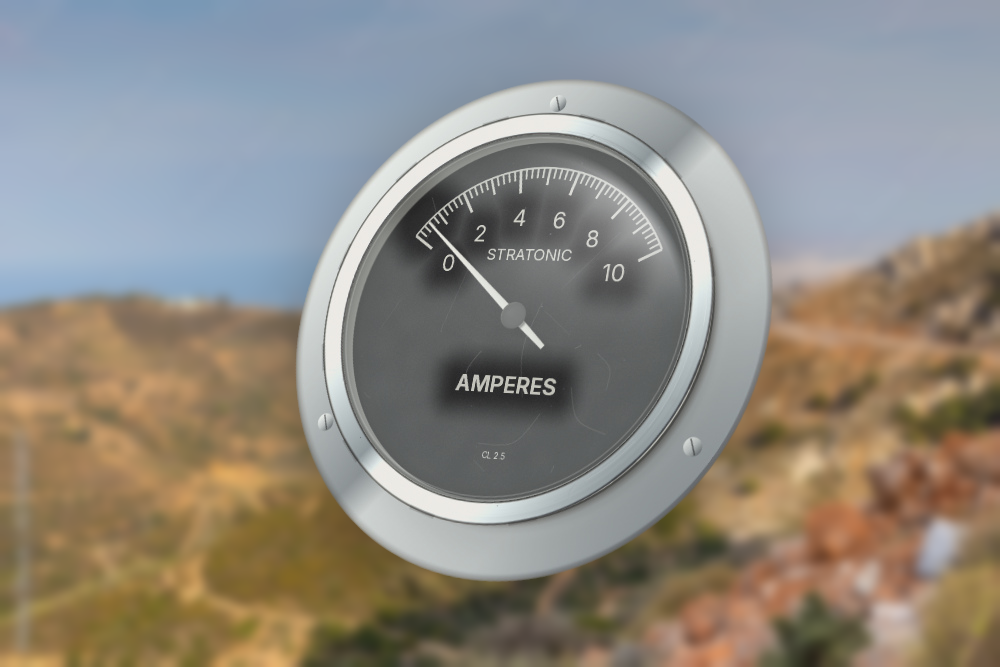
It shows 0.6,A
